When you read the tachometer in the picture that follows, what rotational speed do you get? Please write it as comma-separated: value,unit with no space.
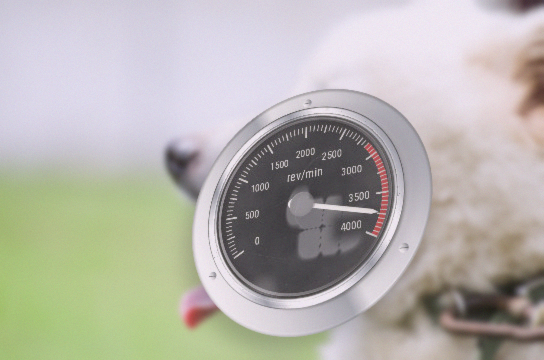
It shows 3750,rpm
